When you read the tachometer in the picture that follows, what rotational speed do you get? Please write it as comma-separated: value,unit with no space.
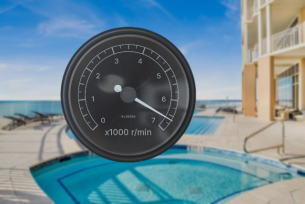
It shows 6625,rpm
